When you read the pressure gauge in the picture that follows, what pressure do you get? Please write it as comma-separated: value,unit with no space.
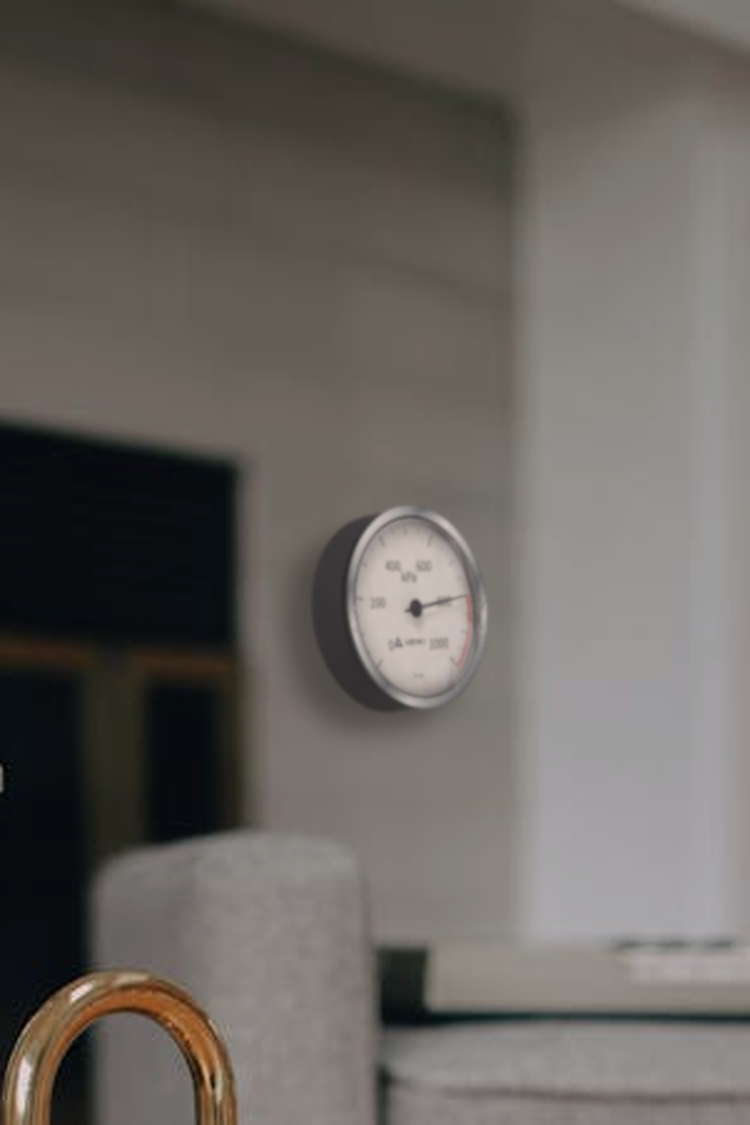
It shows 800,kPa
